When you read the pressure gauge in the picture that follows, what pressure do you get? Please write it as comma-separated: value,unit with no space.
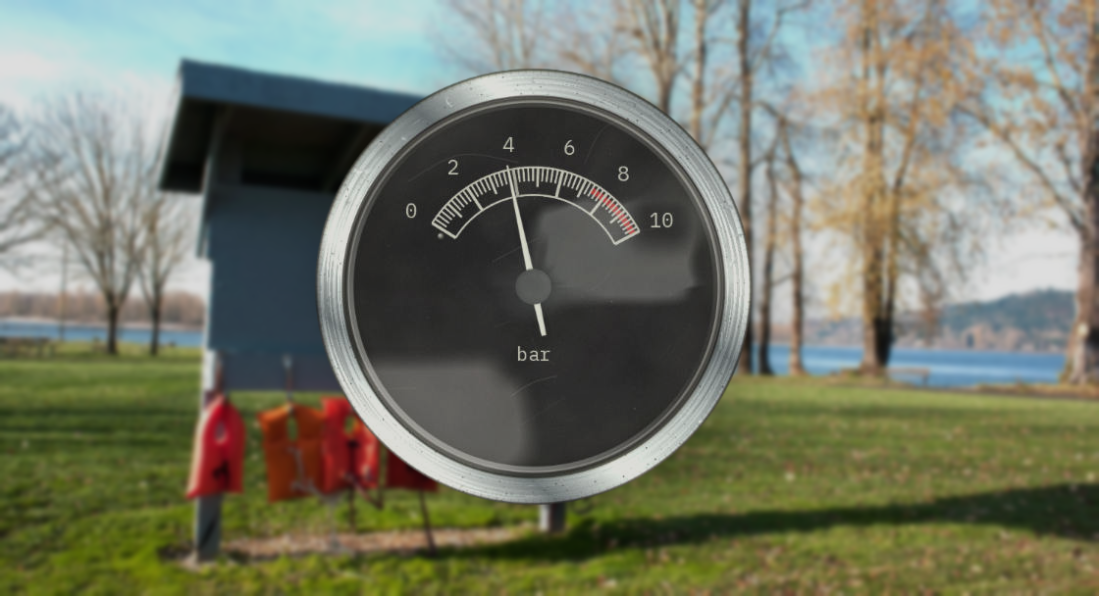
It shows 3.8,bar
